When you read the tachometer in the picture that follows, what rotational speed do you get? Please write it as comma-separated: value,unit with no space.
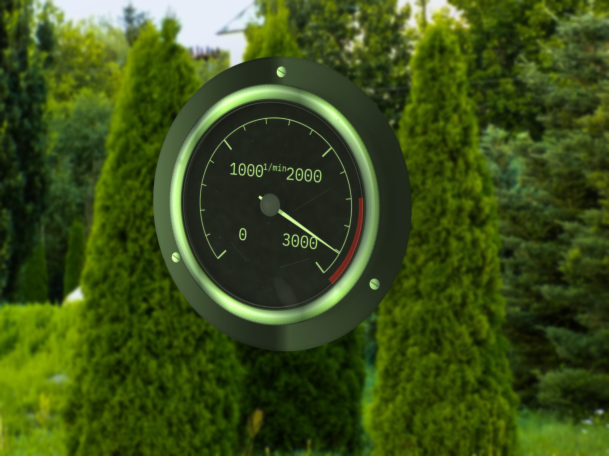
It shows 2800,rpm
